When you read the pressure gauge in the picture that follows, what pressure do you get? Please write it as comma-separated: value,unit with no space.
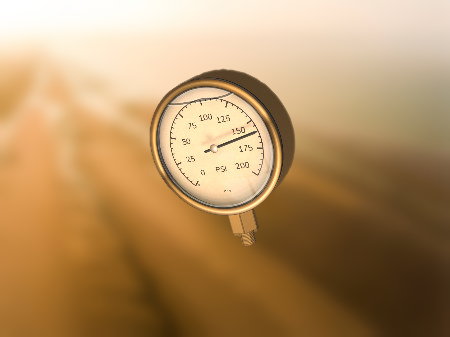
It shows 160,psi
